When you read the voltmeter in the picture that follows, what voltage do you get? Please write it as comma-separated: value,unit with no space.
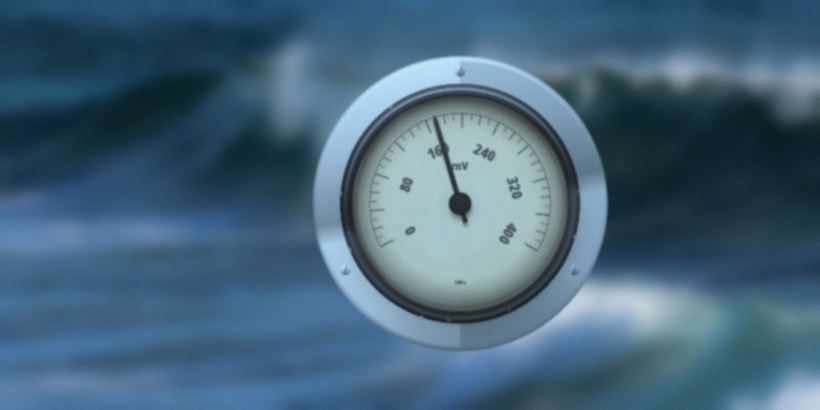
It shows 170,mV
